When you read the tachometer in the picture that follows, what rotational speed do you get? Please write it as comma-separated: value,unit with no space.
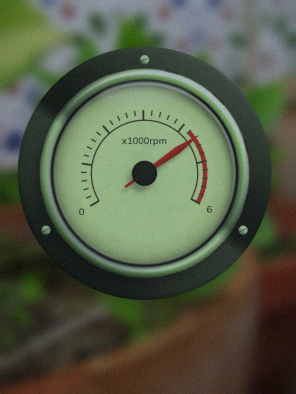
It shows 4400,rpm
